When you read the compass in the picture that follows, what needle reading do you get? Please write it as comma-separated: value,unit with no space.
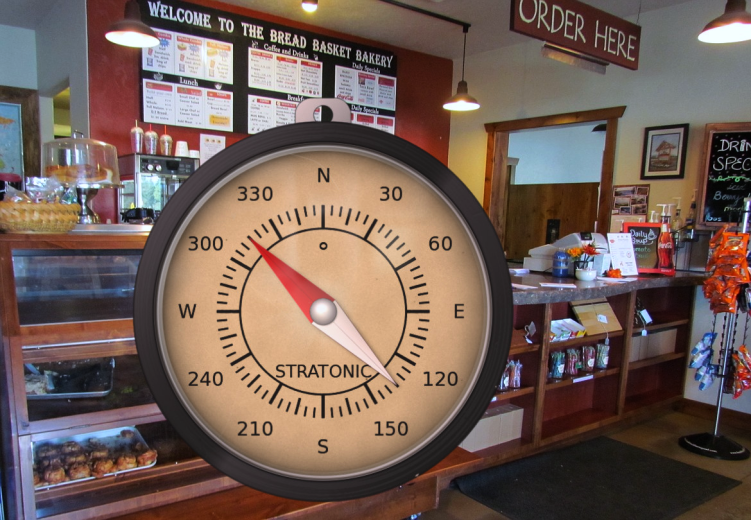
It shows 315,°
